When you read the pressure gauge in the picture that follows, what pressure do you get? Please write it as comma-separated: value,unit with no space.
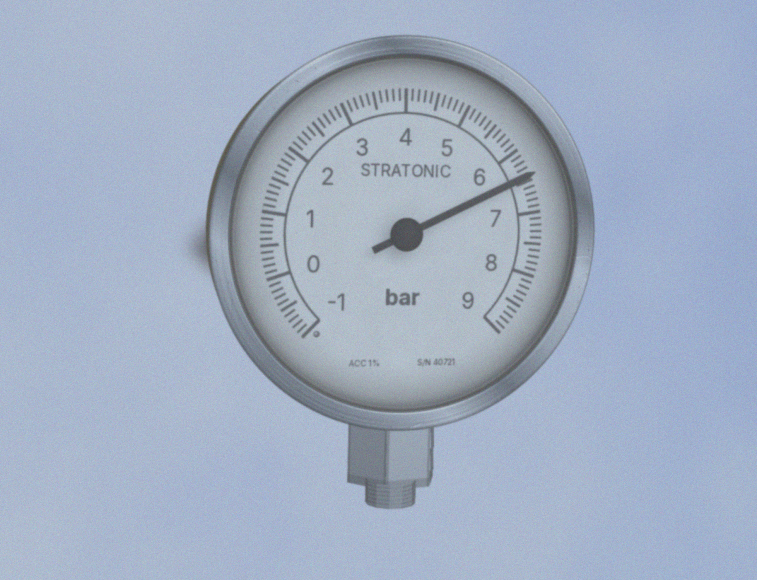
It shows 6.4,bar
